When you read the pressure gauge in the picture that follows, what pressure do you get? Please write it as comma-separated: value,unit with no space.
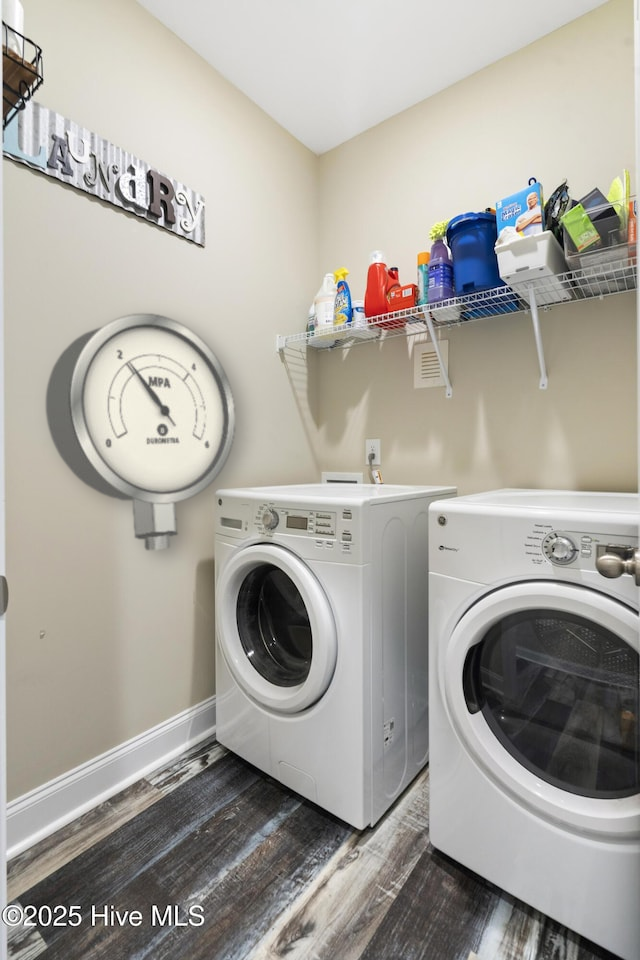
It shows 2,MPa
